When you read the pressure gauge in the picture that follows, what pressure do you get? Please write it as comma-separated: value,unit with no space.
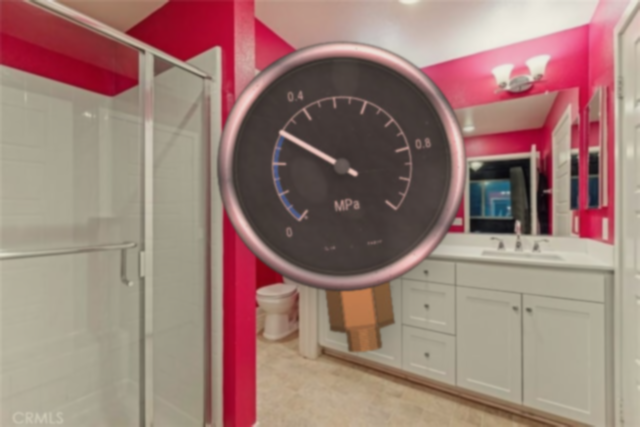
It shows 0.3,MPa
